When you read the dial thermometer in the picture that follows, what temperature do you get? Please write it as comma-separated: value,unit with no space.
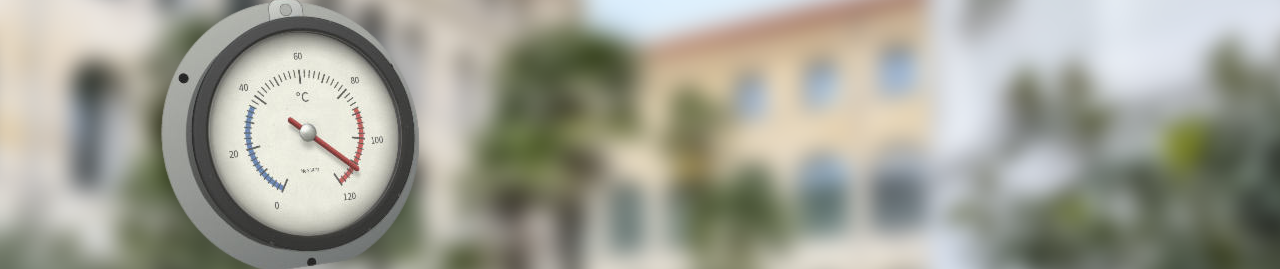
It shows 112,°C
